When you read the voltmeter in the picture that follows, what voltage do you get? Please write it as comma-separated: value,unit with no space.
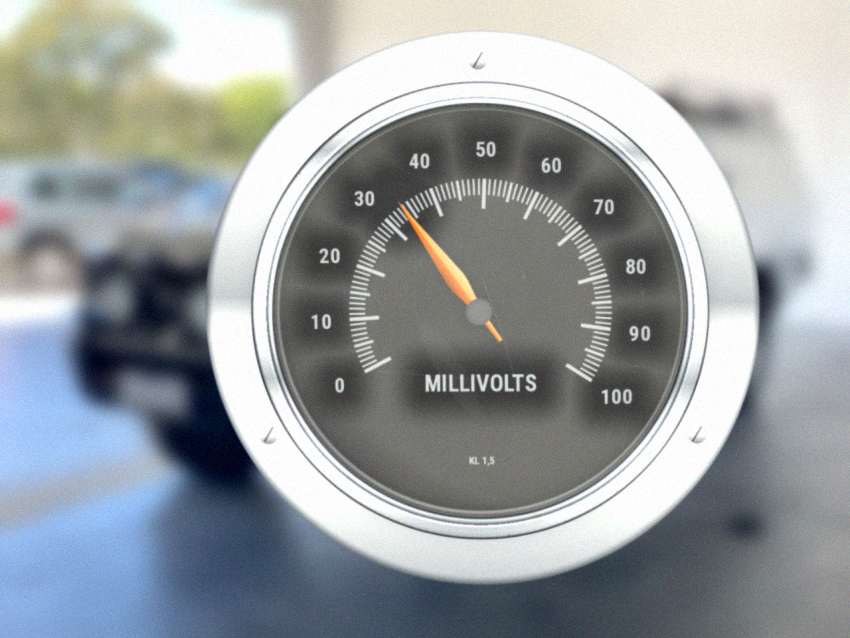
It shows 34,mV
